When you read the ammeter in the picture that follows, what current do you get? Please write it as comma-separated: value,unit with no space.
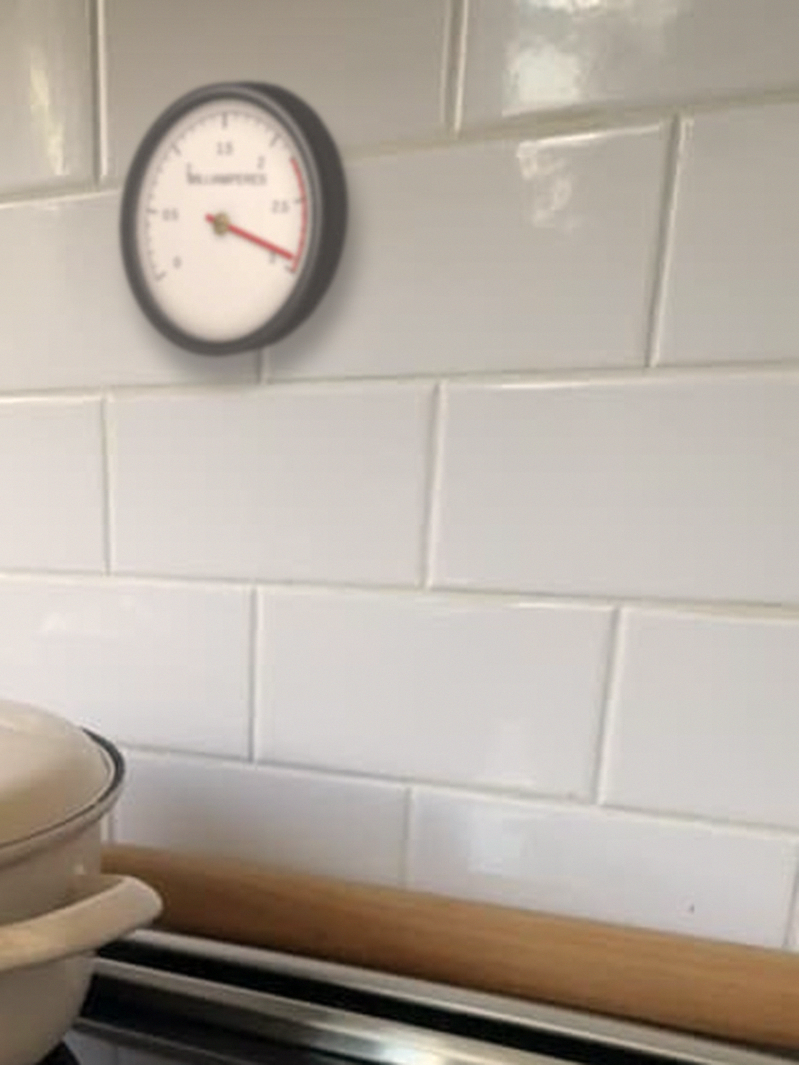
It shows 2.9,mA
